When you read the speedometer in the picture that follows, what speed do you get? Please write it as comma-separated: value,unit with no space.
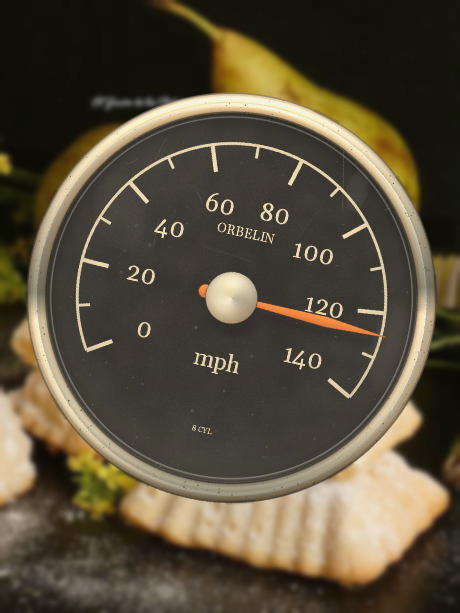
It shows 125,mph
